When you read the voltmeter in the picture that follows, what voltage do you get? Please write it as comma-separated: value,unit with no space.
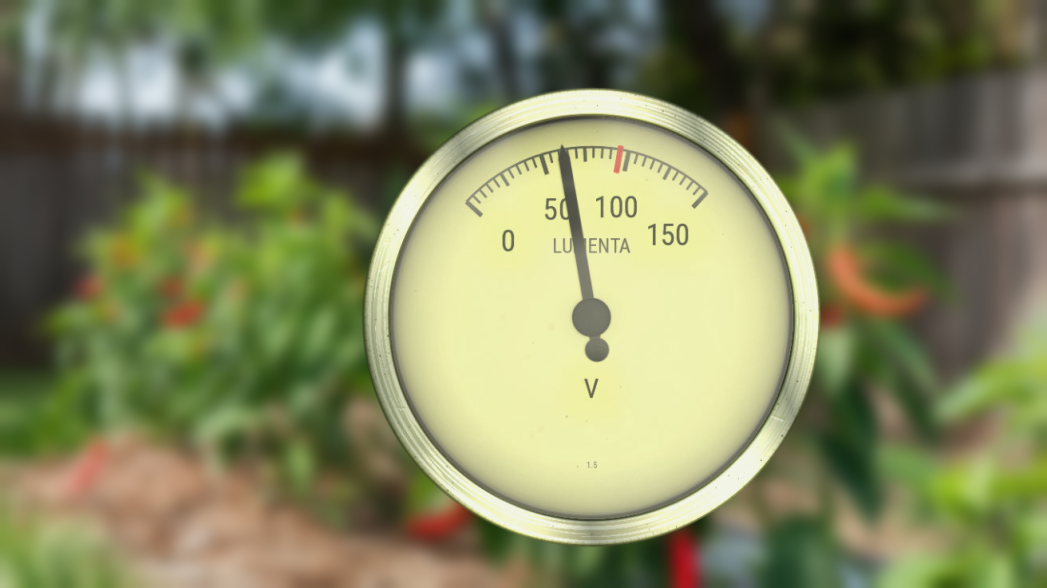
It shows 62.5,V
